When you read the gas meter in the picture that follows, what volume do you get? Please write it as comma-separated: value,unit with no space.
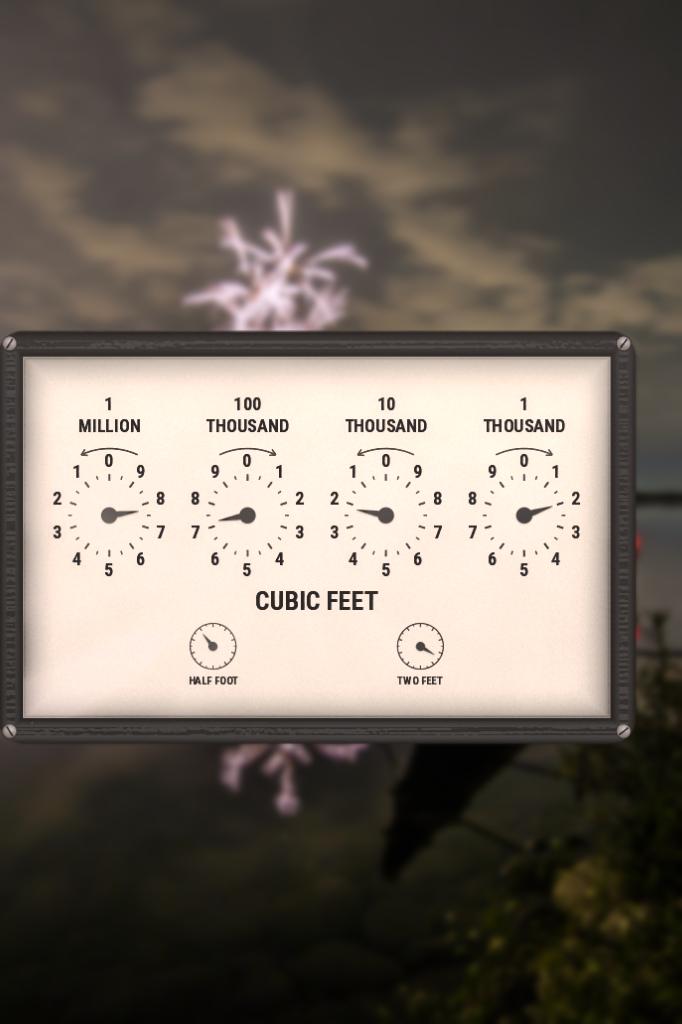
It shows 772200,ft³
